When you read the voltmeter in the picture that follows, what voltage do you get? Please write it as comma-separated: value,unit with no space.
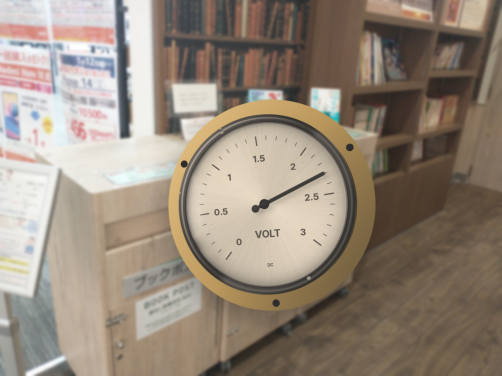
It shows 2.3,V
